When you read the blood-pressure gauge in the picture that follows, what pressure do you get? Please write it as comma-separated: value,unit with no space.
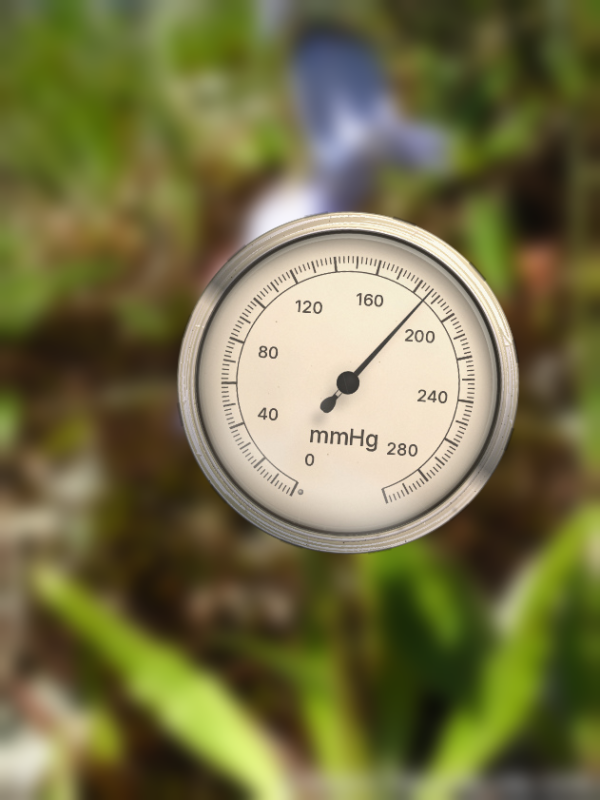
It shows 186,mmHg
